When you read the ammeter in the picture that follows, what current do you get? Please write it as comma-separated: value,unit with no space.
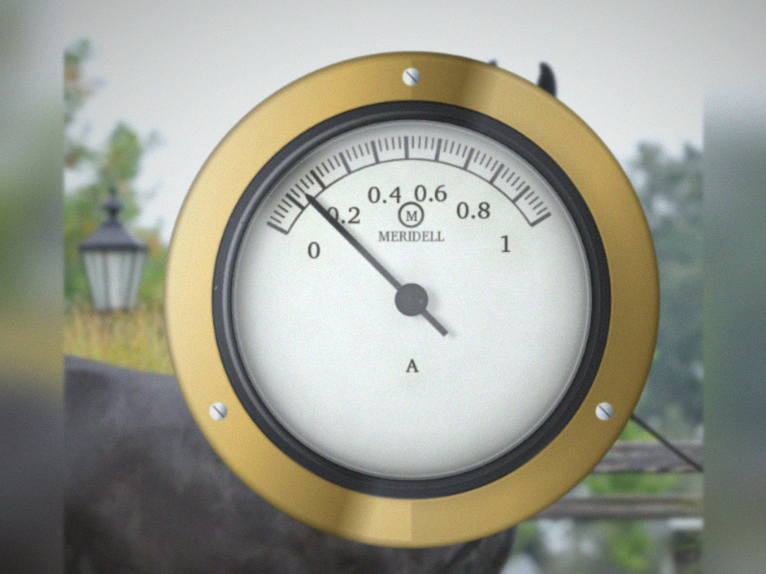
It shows 0.14,A
